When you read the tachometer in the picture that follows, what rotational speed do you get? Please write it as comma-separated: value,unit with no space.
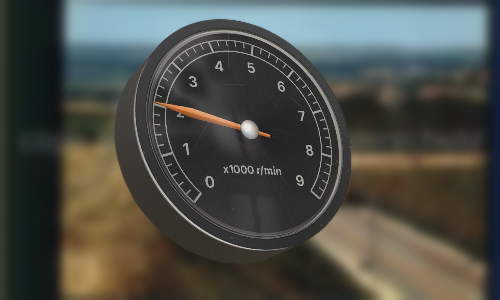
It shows 2000,rpm
